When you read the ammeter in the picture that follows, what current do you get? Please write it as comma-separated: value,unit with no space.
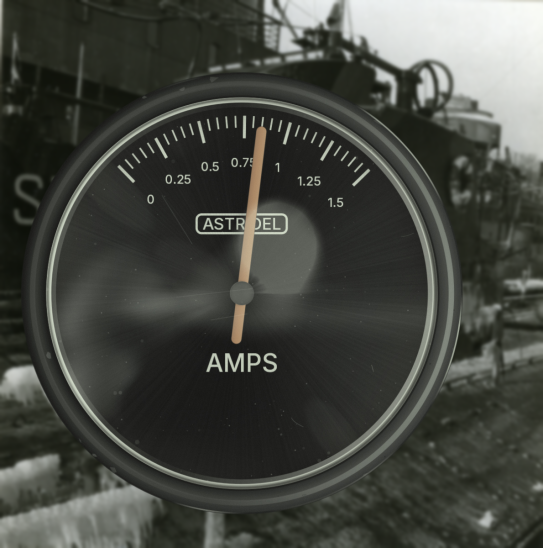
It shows 0.85,A
